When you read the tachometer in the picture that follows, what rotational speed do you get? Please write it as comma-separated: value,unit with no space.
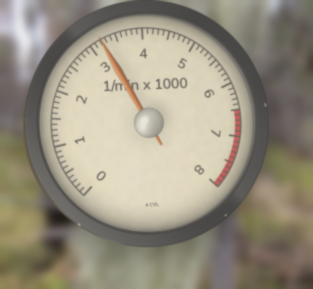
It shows 3200,rpm
